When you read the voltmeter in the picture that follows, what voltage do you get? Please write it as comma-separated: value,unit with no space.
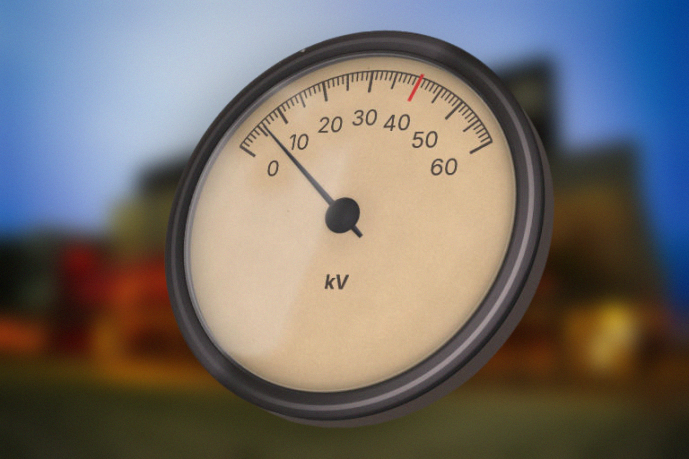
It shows 6,kV
